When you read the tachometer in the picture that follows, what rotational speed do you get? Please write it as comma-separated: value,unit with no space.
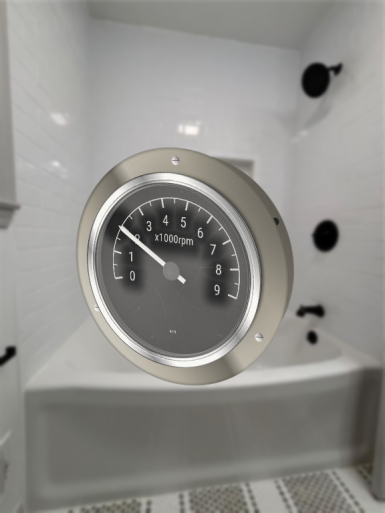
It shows 2000,rpm
